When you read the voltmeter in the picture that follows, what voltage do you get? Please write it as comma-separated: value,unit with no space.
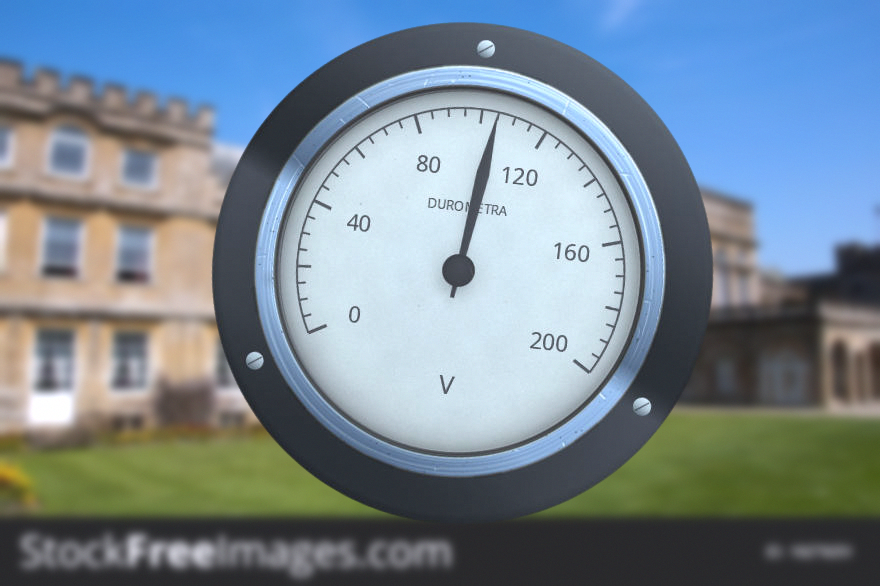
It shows 105,V
